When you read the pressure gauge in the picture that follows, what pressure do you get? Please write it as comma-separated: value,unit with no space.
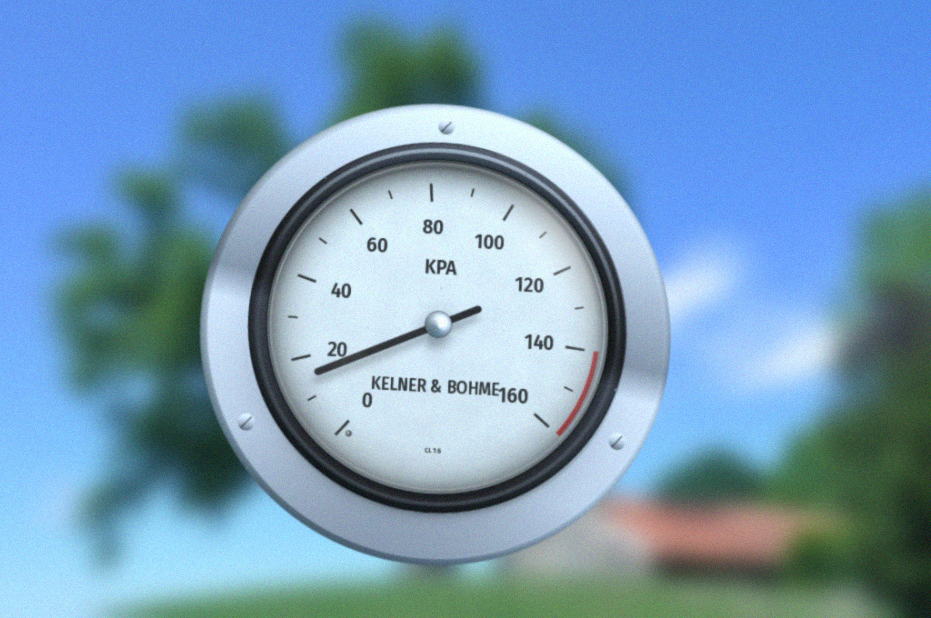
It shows 15,kPa
